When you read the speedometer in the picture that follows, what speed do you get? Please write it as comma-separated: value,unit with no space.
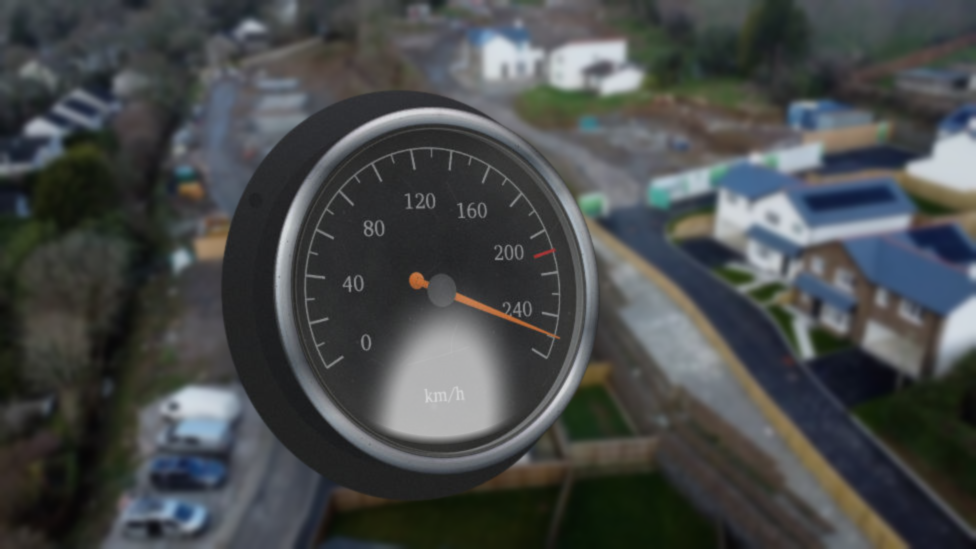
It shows 250,km/h
